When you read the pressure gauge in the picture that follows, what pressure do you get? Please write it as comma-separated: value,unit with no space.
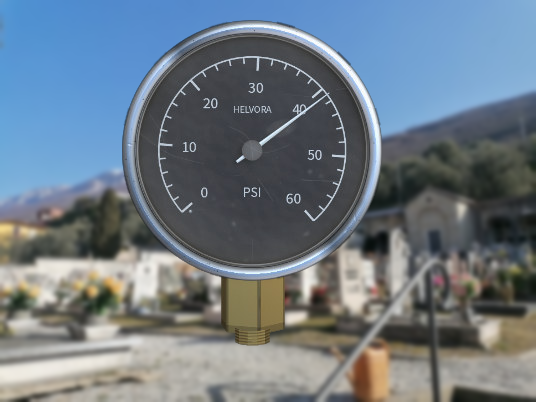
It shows 41,psi
